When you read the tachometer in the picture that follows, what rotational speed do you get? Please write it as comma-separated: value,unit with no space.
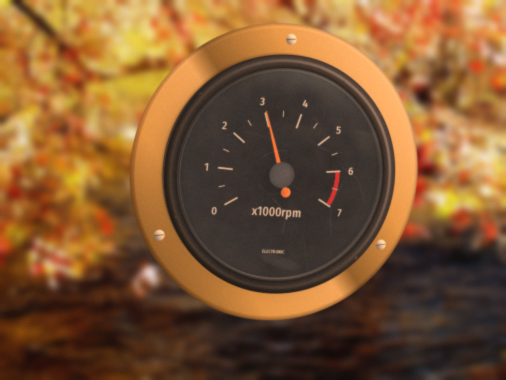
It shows 3000,rpm
